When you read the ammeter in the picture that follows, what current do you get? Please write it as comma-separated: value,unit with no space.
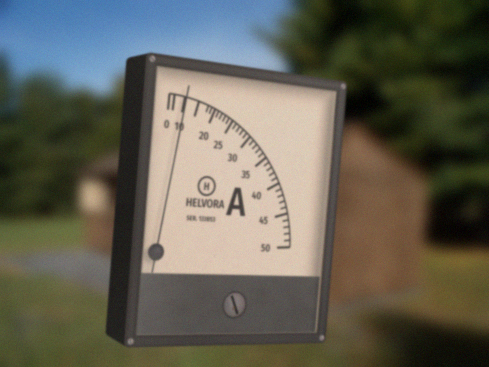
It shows 10,A
